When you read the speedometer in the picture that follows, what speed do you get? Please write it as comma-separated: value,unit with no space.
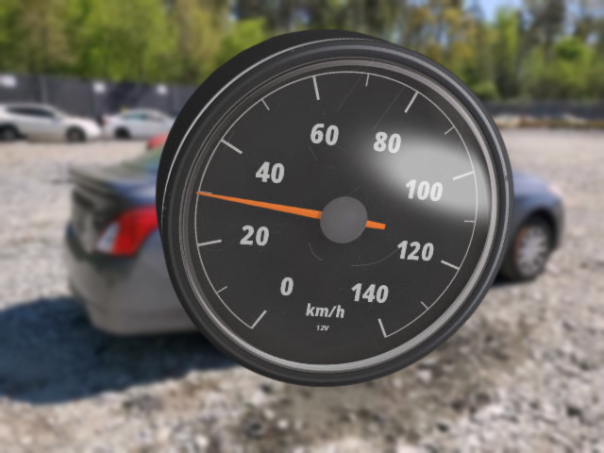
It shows 30,km/h
